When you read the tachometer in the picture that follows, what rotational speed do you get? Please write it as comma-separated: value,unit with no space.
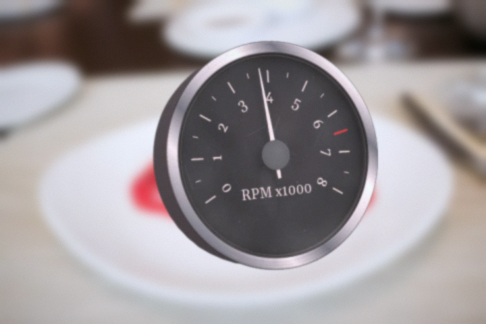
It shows 3750,rpm
